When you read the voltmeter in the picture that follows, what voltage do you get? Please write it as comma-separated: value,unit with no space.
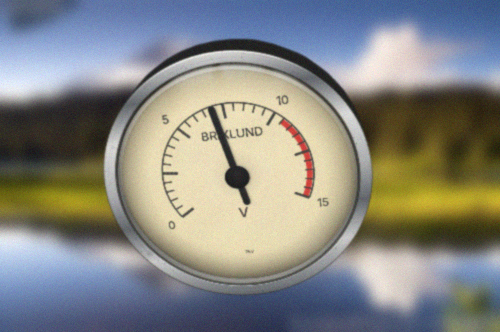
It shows 7,V
